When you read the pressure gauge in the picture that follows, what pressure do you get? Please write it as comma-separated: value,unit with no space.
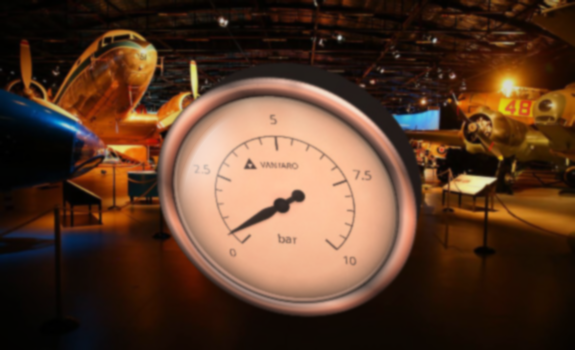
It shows 0.5,bar
